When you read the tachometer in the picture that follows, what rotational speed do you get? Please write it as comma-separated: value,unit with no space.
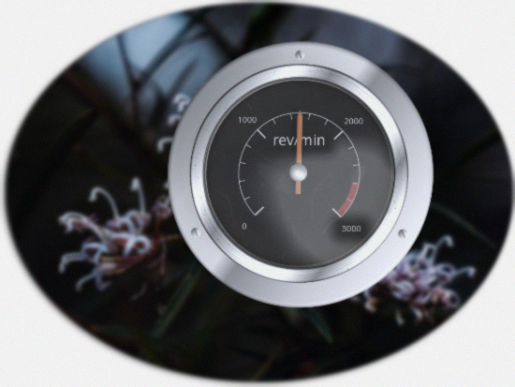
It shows 1500,rpm
